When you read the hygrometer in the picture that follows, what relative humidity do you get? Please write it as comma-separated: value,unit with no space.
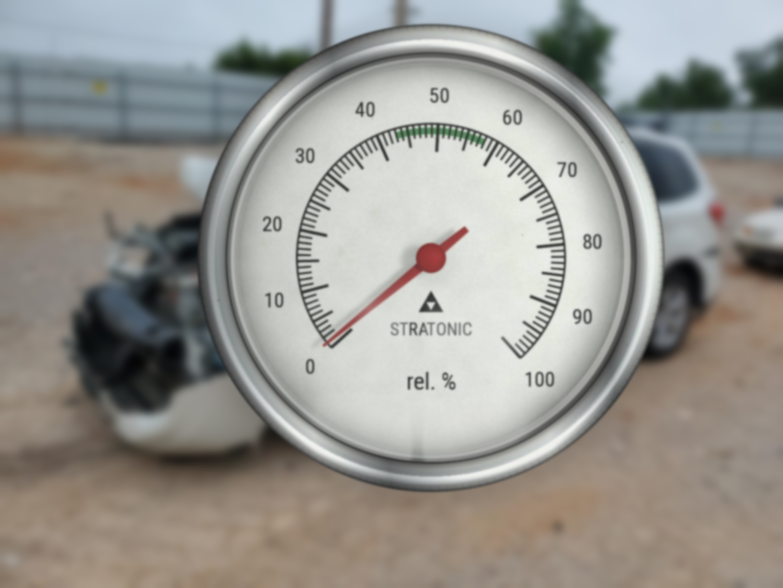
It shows 1,%
